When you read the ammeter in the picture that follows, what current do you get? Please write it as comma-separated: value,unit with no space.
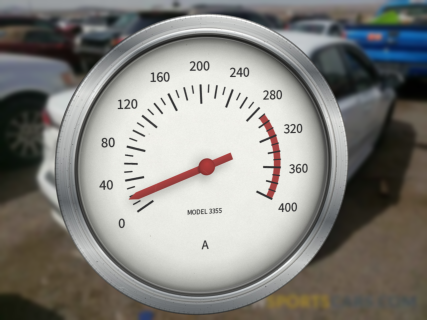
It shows 20,A
